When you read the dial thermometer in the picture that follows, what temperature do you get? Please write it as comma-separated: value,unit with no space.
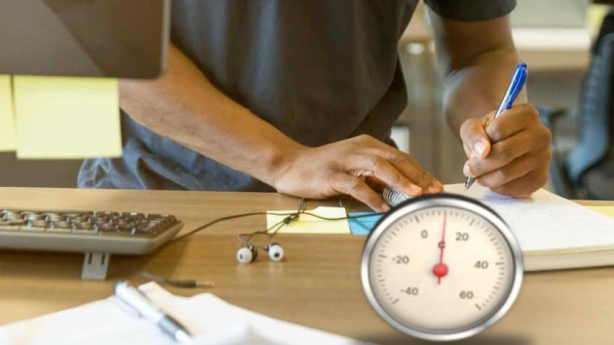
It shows 10,°C
